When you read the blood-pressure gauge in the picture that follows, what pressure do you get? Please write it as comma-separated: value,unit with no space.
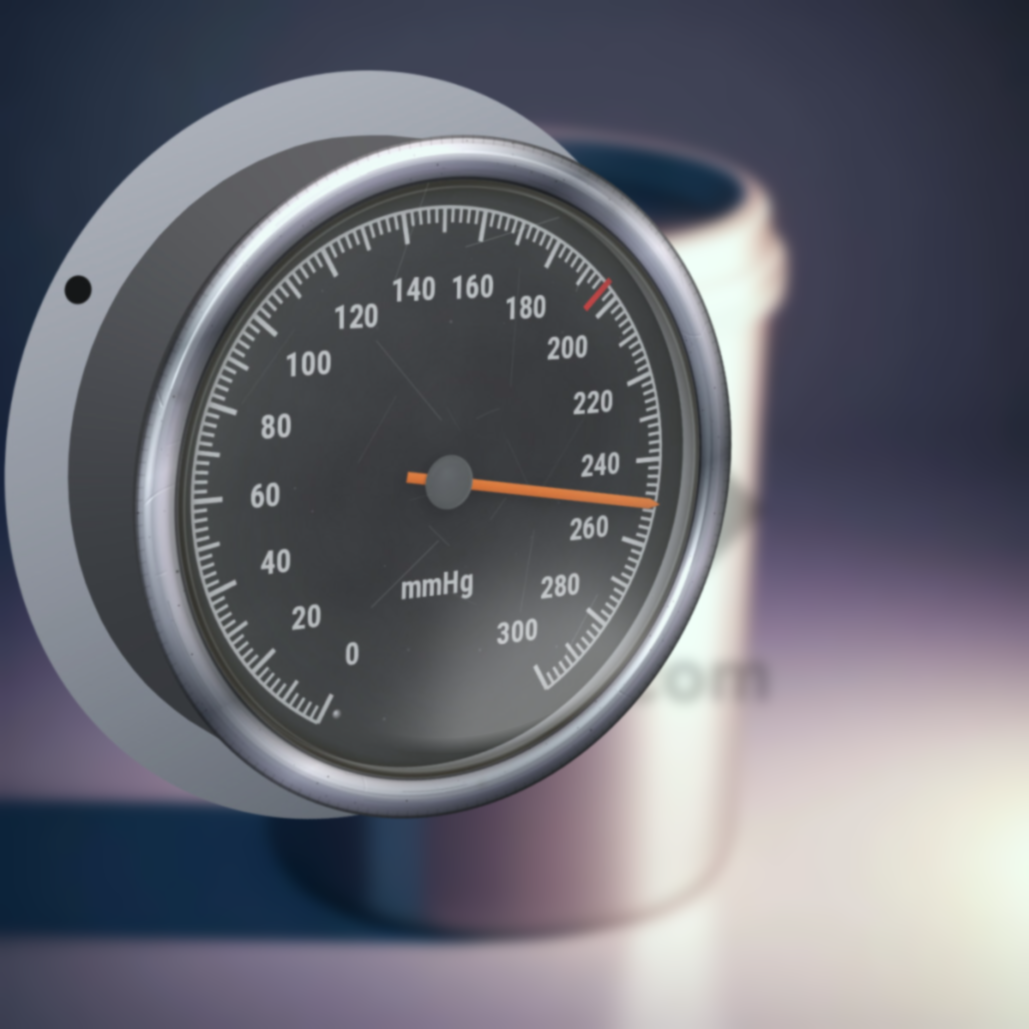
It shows 250,mmHg
